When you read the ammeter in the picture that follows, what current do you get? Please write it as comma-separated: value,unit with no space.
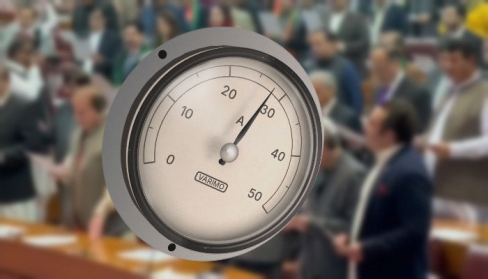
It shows 27.5,A
